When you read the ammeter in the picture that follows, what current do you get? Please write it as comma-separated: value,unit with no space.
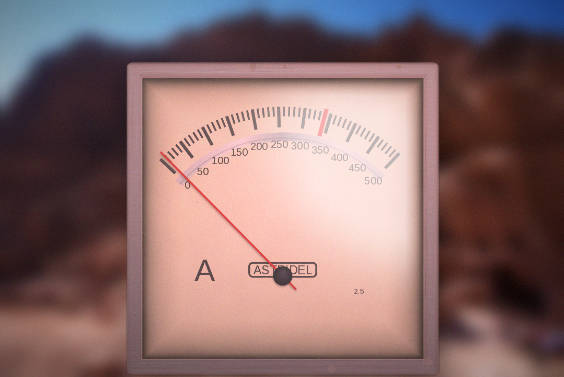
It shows 10,A
